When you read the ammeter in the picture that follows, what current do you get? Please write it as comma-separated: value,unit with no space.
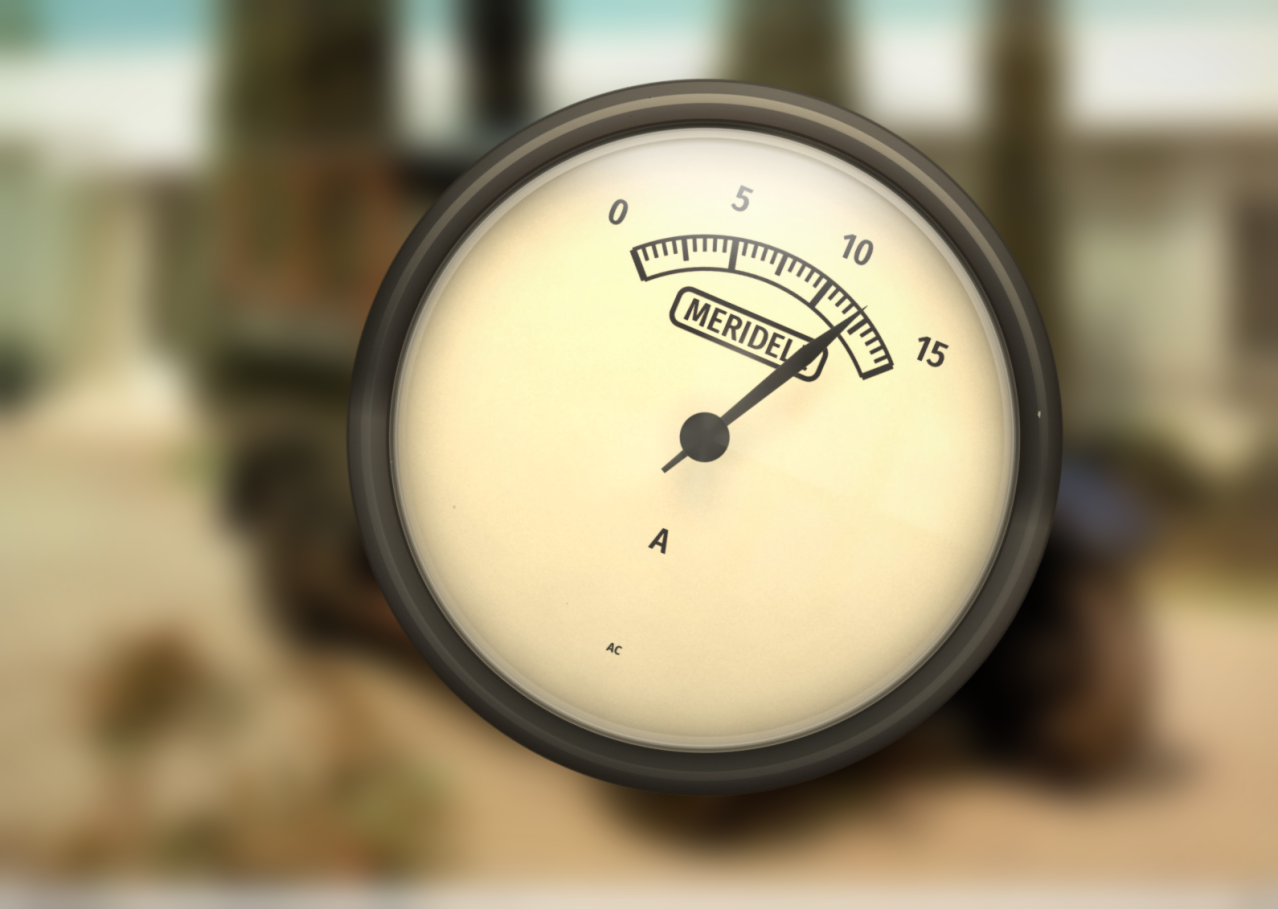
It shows 12,A
